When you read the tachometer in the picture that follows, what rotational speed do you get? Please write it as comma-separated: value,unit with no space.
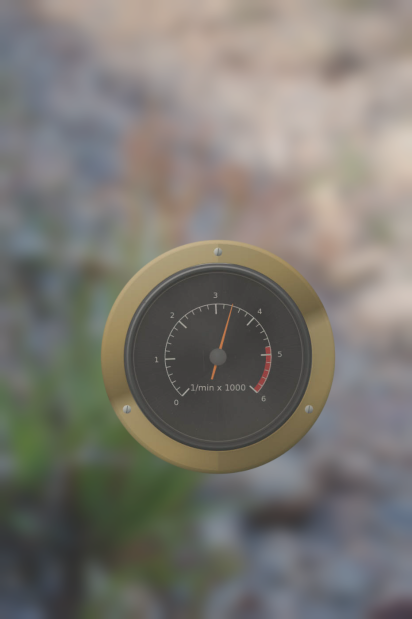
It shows 3400,rpm
